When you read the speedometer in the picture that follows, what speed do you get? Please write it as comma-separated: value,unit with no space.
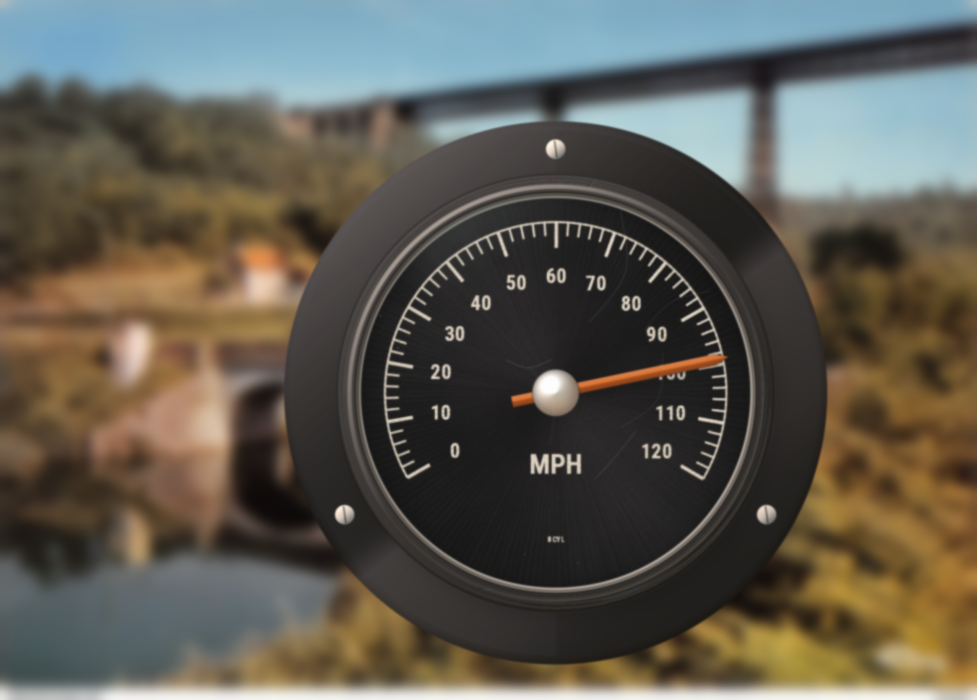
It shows 99,mph
